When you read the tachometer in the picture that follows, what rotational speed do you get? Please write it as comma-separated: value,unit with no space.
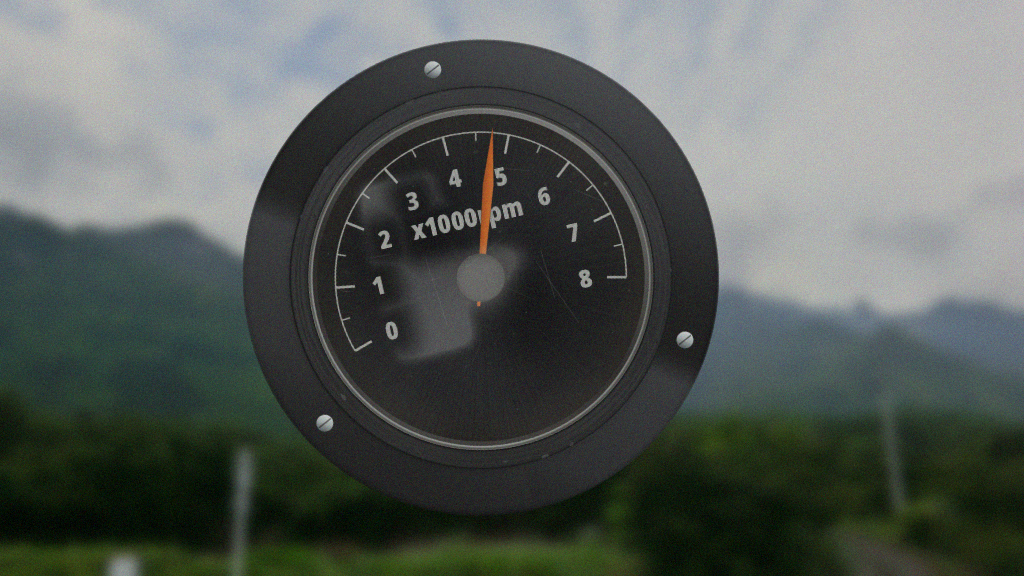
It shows 4750,rpm
